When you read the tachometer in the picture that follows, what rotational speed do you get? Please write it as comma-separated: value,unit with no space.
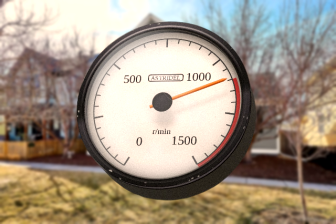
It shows 1100,rpm
